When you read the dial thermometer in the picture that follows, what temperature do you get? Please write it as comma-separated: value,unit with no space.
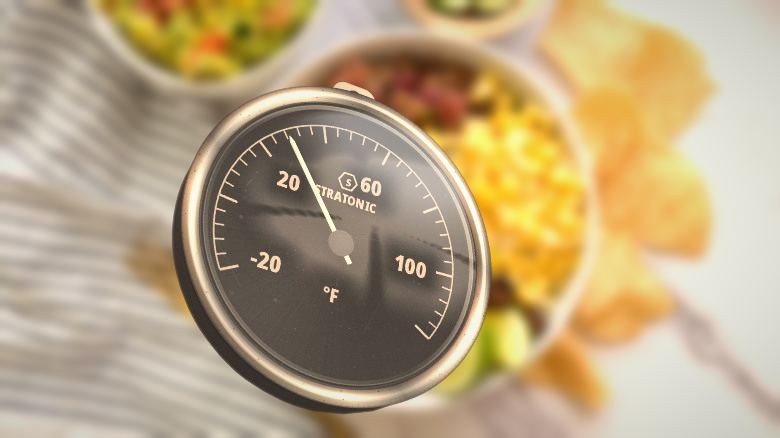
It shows 28,°F
